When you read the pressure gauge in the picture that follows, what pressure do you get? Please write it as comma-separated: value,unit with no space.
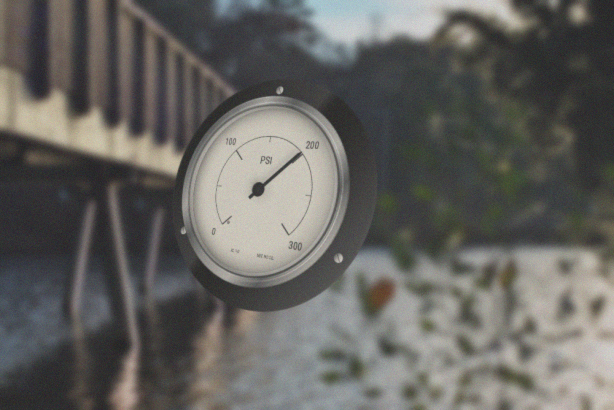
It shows 200,psi
